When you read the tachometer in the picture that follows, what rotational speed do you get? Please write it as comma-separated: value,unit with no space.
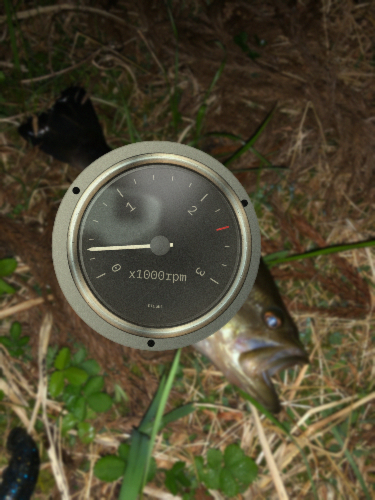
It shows 300,rpm
